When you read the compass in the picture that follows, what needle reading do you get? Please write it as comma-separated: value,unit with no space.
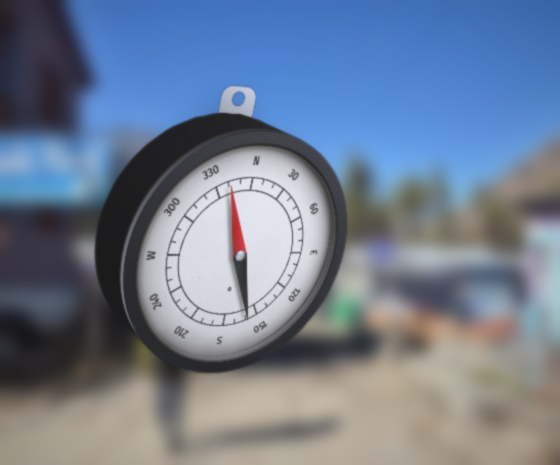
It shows 340,°
